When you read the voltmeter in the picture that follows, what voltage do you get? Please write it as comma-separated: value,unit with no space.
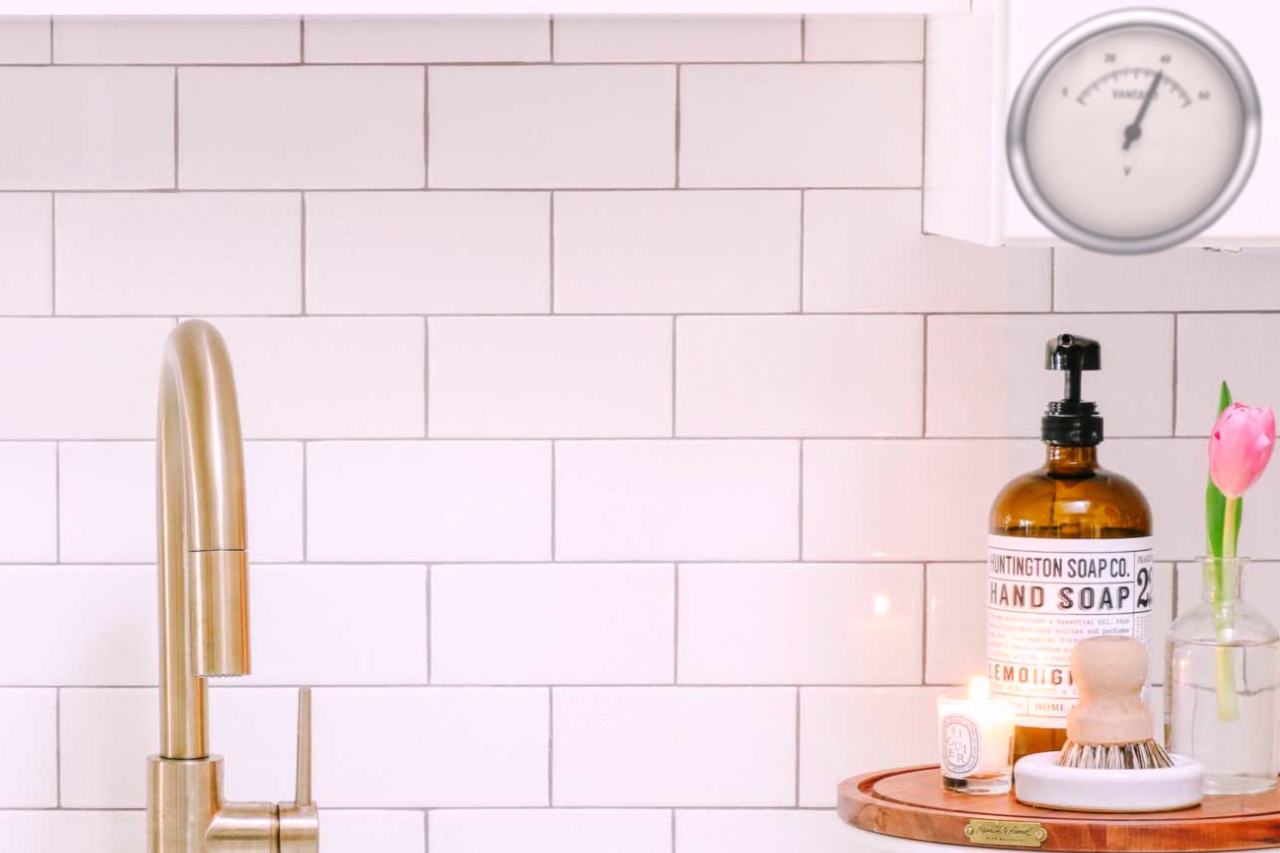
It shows 40,V
